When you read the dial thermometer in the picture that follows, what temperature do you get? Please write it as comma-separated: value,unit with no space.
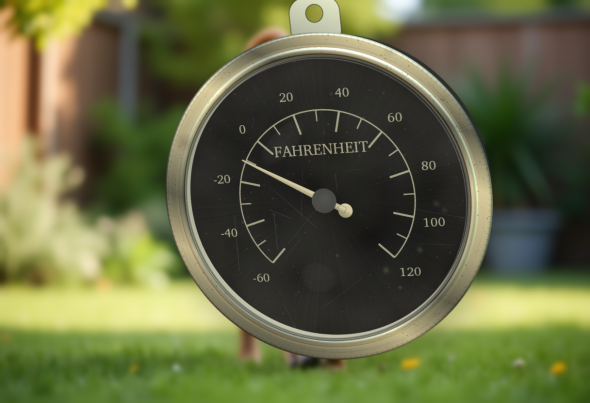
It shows -10,°F
